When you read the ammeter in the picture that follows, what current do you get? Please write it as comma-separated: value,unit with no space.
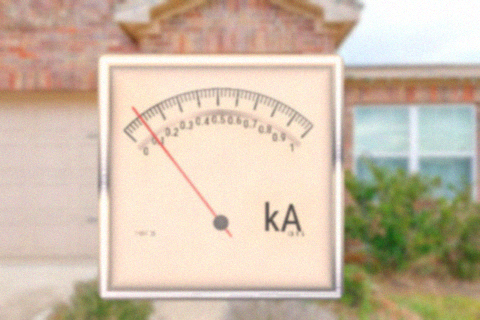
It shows 0.1,kA
